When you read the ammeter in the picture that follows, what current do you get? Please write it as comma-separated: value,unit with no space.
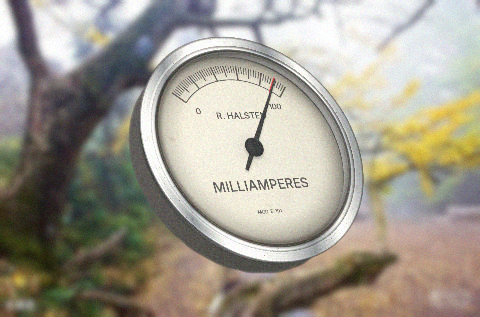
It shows 90,mA
